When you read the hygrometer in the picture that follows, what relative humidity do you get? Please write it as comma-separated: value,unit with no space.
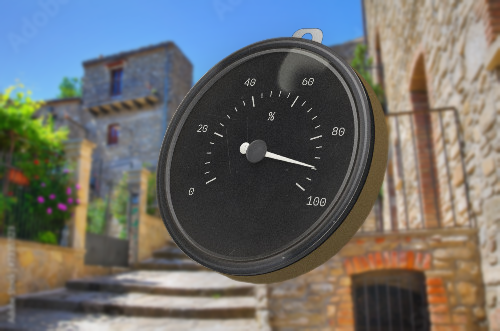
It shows 92,%
